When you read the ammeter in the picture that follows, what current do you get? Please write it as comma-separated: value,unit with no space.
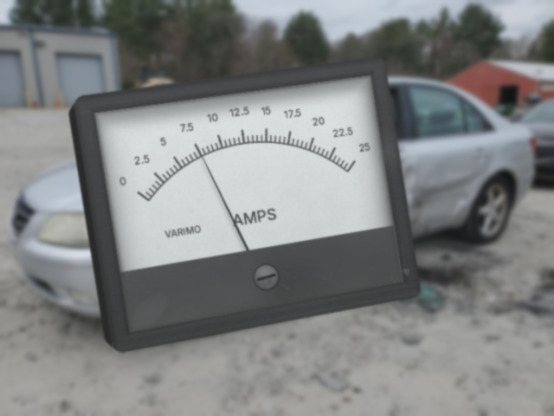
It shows 7.5,A
